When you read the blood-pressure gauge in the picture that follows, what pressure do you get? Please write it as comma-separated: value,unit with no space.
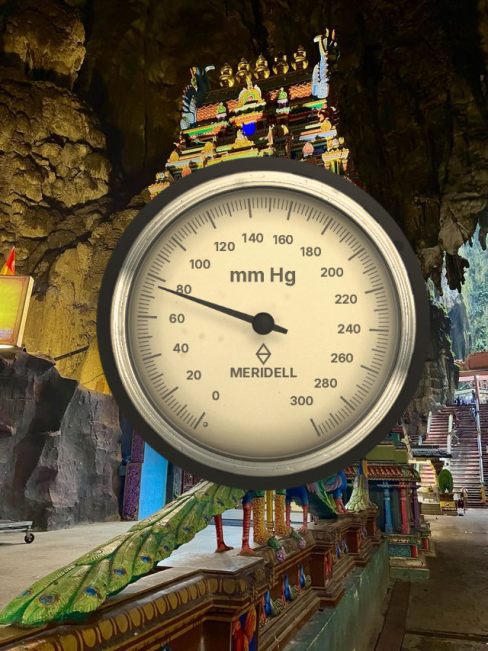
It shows 76,mmHg
